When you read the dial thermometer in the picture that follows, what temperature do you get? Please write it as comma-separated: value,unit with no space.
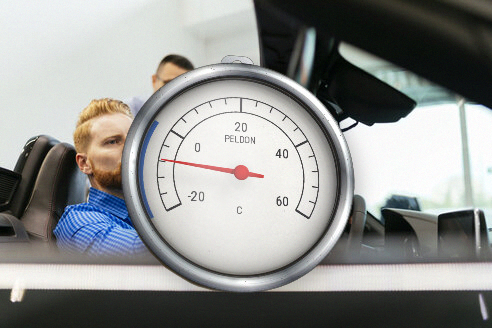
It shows -8,°C
